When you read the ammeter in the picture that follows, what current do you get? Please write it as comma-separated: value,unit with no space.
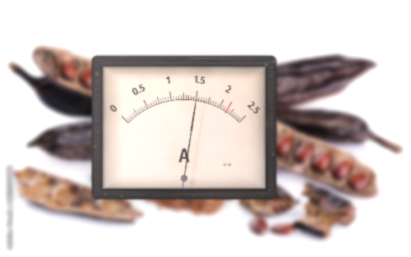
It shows 1.5,A
